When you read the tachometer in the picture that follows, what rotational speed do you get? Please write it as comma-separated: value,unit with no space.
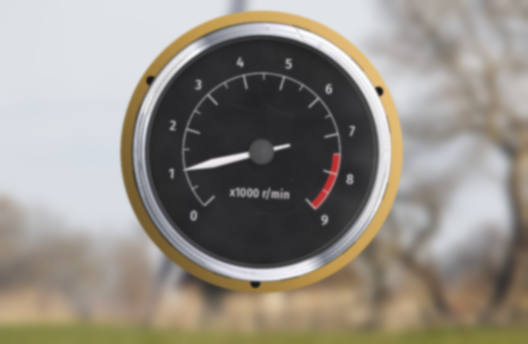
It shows 1000,rpm
